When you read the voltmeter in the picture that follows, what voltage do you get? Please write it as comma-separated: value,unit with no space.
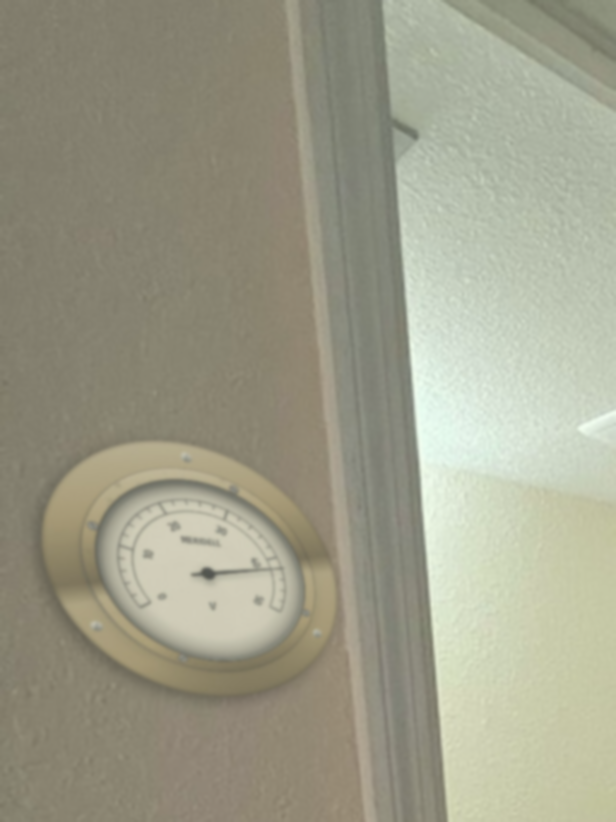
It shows 42,V
